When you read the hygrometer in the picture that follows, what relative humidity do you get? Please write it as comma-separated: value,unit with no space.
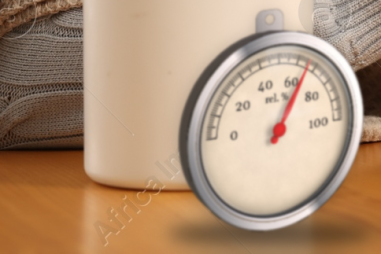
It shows 65,%
